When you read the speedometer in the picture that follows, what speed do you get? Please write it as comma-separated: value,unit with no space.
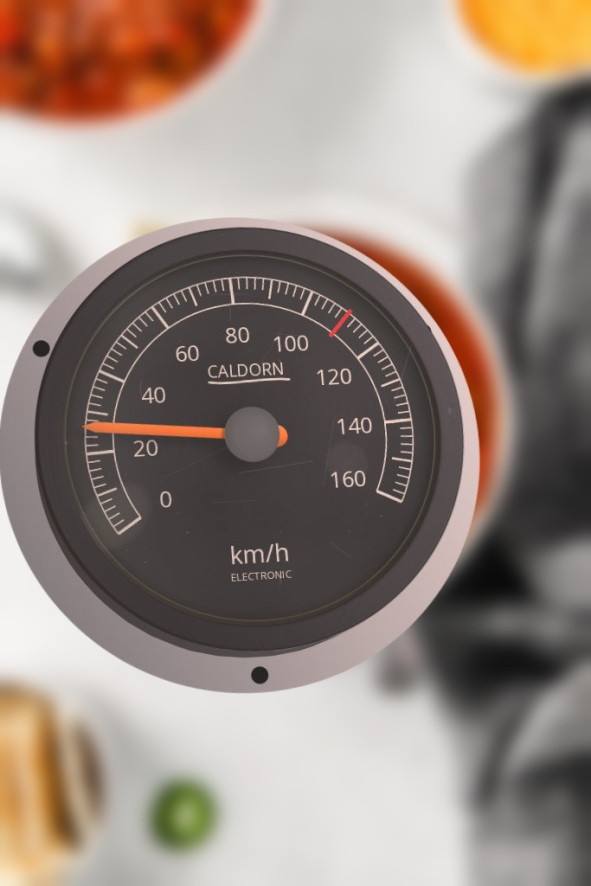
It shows 26,km/h
